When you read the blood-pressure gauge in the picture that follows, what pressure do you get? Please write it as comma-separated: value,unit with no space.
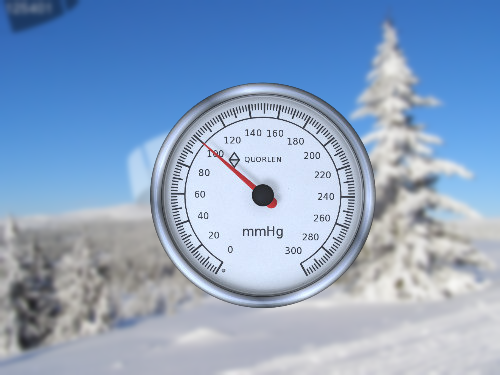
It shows 100,mmHg
